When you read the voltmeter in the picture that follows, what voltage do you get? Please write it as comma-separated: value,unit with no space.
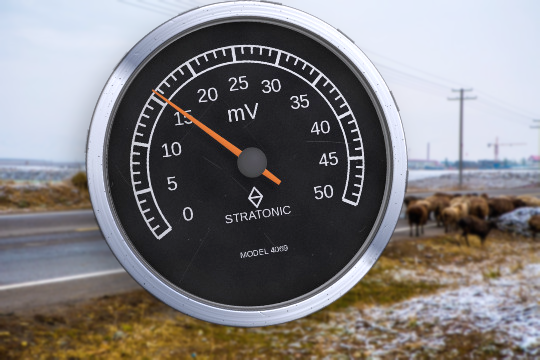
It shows 15.5,mV
